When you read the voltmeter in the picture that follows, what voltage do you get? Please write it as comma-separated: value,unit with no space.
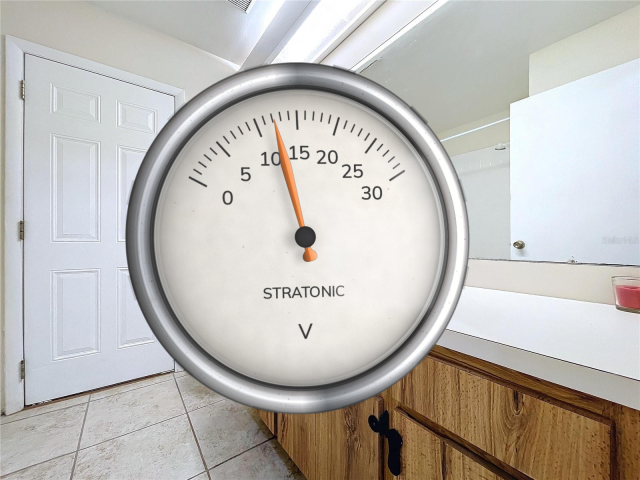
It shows 12,V
